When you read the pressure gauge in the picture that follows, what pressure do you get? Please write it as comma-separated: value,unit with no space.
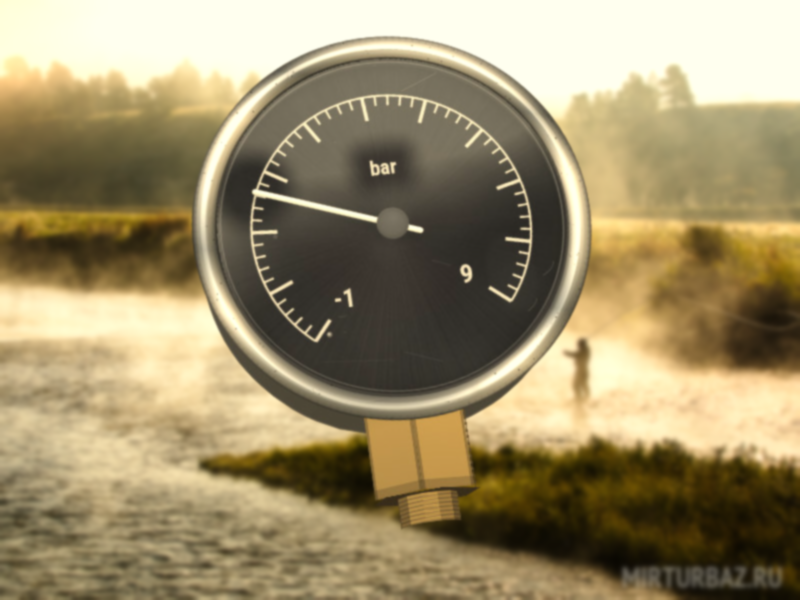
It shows 1.6,bar
